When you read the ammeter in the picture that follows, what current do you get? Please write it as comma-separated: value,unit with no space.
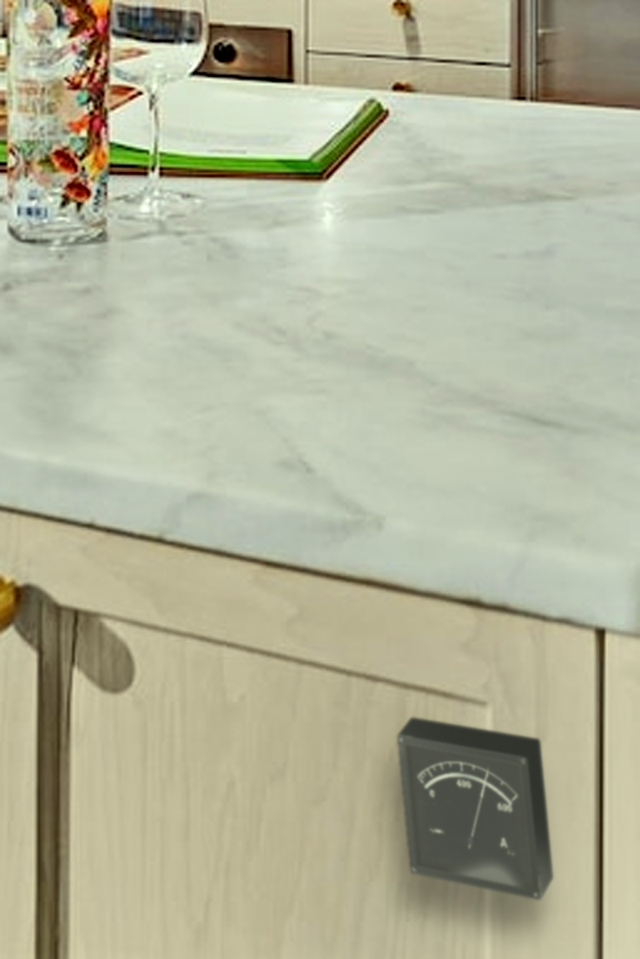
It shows 500,A
